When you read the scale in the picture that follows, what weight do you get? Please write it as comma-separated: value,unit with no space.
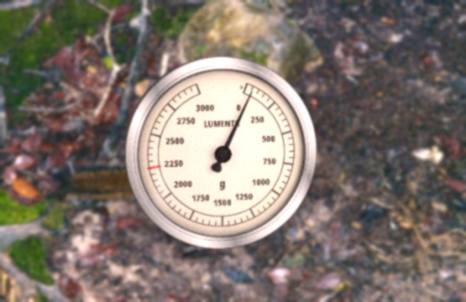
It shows 50,g
